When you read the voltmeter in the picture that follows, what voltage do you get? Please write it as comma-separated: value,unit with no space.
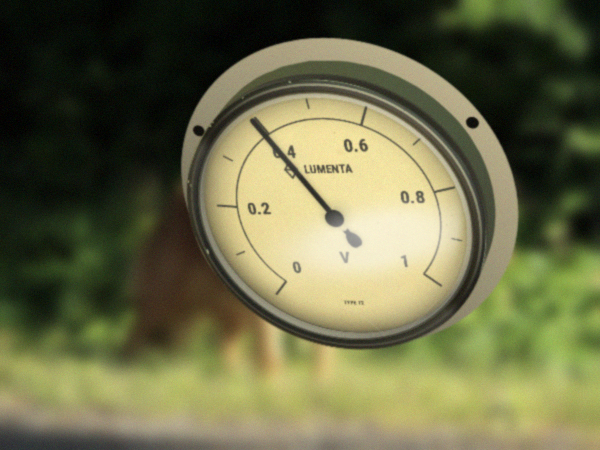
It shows 0.4,V
